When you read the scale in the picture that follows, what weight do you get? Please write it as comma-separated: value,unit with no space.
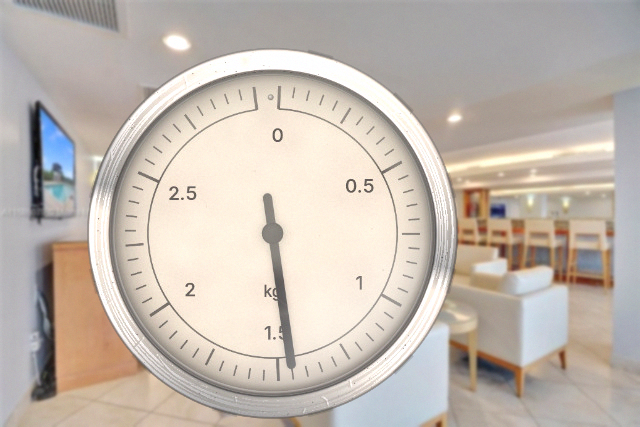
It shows 1.45,kg
